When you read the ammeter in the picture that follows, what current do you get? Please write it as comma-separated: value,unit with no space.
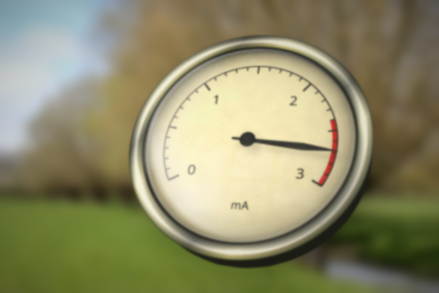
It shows 2.7,mA
